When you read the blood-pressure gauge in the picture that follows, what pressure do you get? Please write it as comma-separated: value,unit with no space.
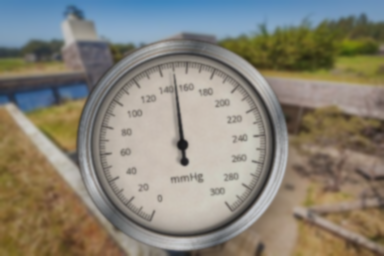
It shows 150,mmHg
